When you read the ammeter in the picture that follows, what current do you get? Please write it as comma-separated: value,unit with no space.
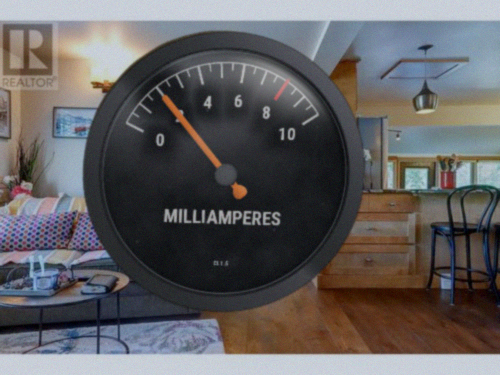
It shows 2,mA
